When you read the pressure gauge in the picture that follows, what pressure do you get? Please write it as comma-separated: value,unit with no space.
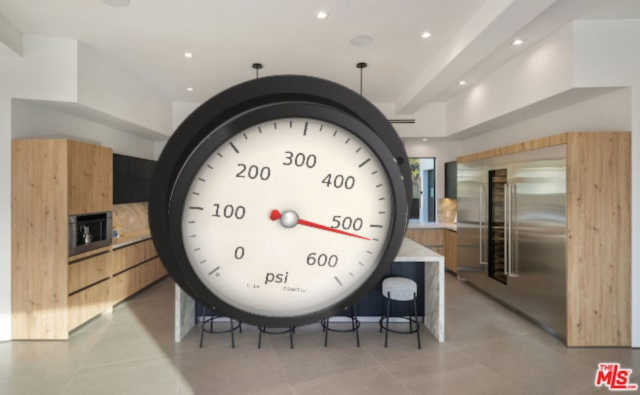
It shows 520,psi
